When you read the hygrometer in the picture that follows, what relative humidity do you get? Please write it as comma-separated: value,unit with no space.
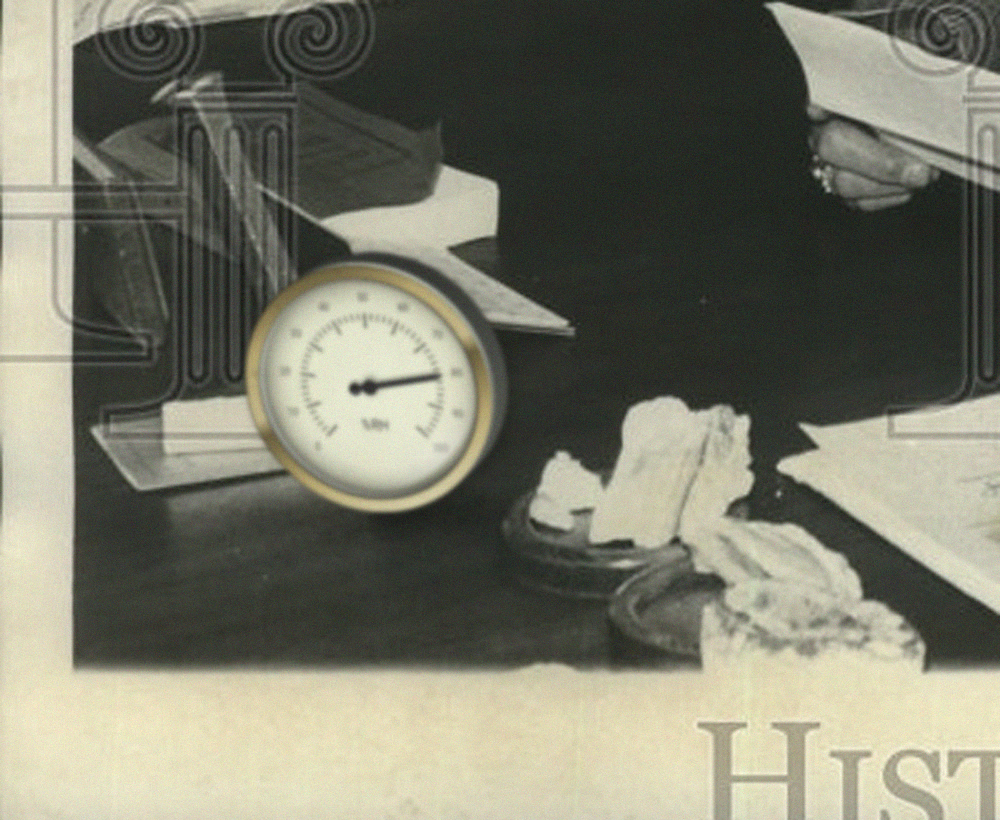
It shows 80,%
